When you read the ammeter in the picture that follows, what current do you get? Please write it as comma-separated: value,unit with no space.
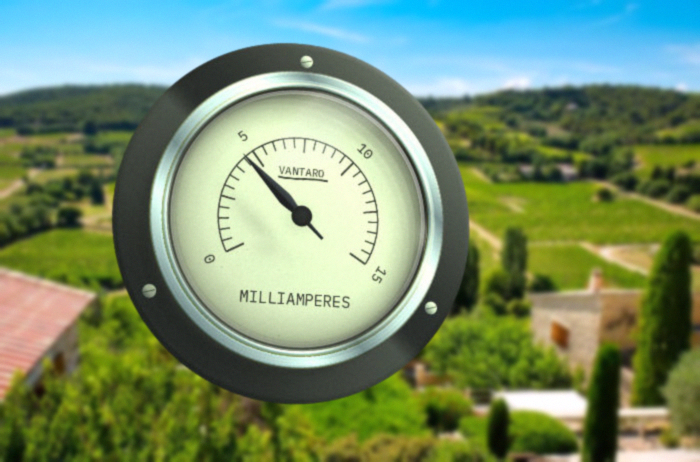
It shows 4.5,mA
